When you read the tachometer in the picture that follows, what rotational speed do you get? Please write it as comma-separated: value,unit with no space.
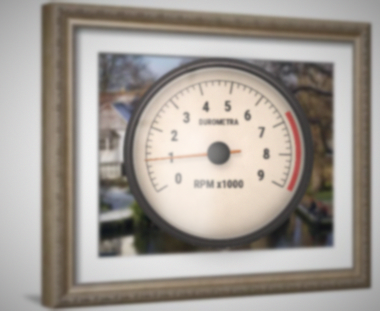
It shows 1000,rpm
